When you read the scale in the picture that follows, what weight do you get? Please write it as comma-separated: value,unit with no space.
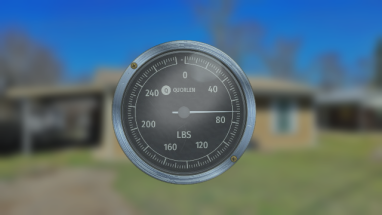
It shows 70,lb
